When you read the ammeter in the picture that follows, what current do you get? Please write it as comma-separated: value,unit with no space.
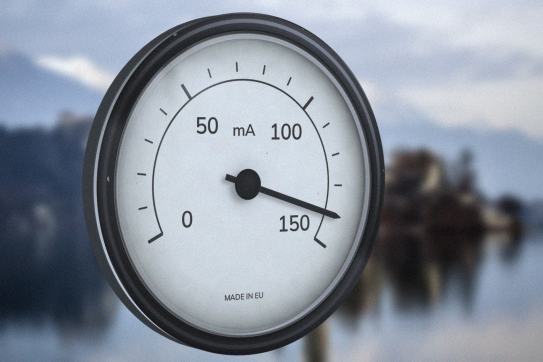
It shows 140,mA
